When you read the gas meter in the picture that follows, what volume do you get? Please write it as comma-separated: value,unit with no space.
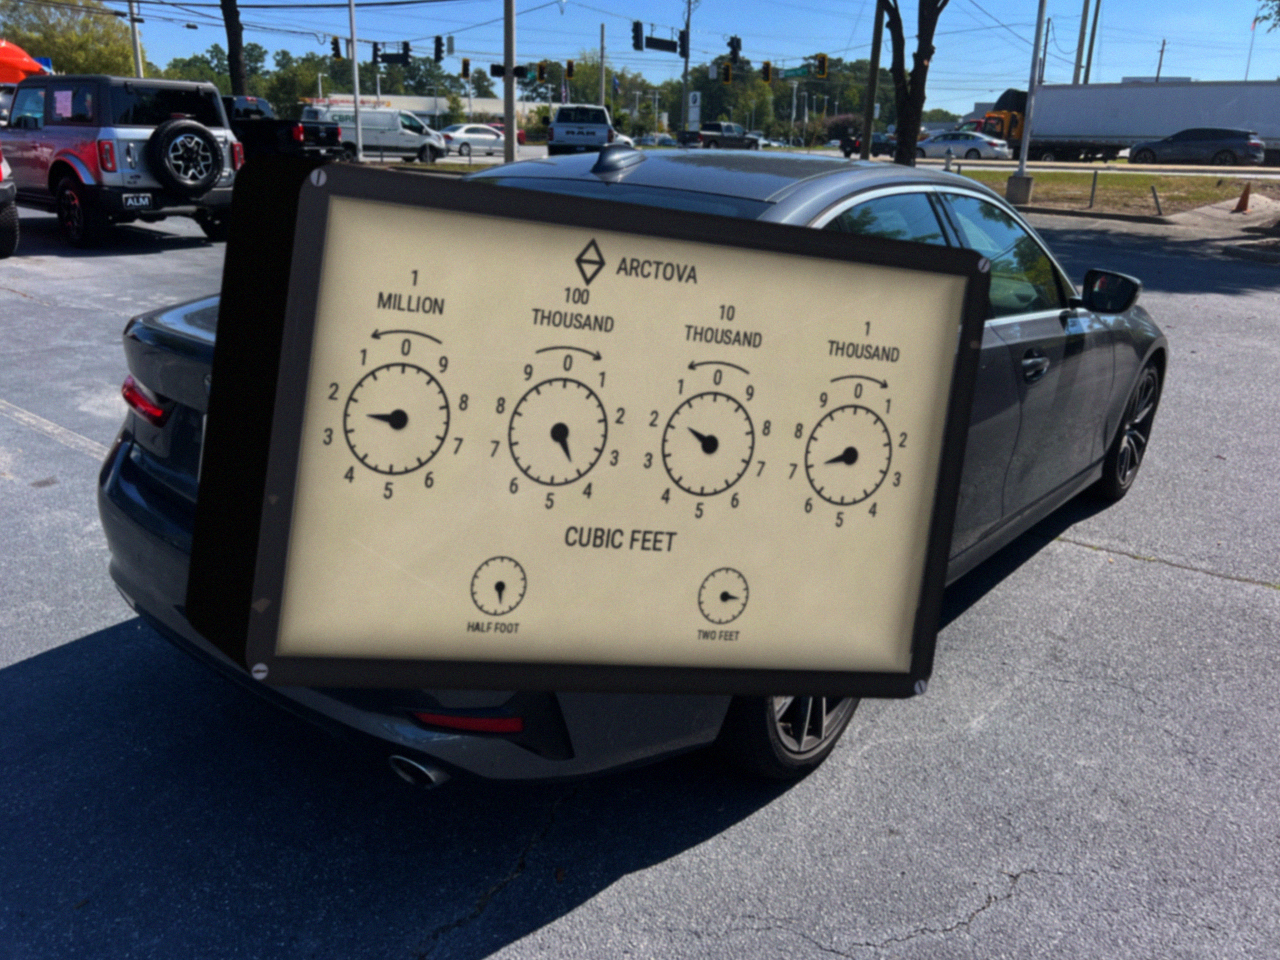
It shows 241700,ft³
